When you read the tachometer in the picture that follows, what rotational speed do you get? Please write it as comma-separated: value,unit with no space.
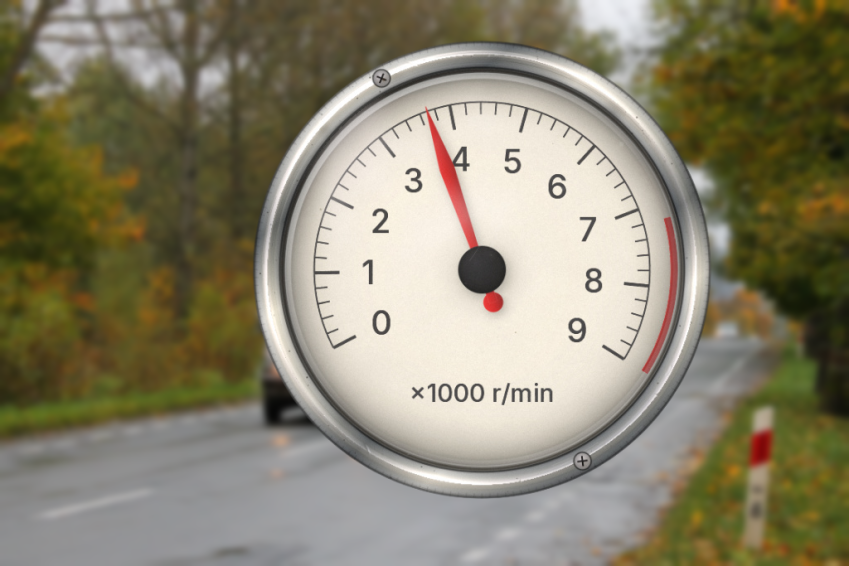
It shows 3700,rpm
